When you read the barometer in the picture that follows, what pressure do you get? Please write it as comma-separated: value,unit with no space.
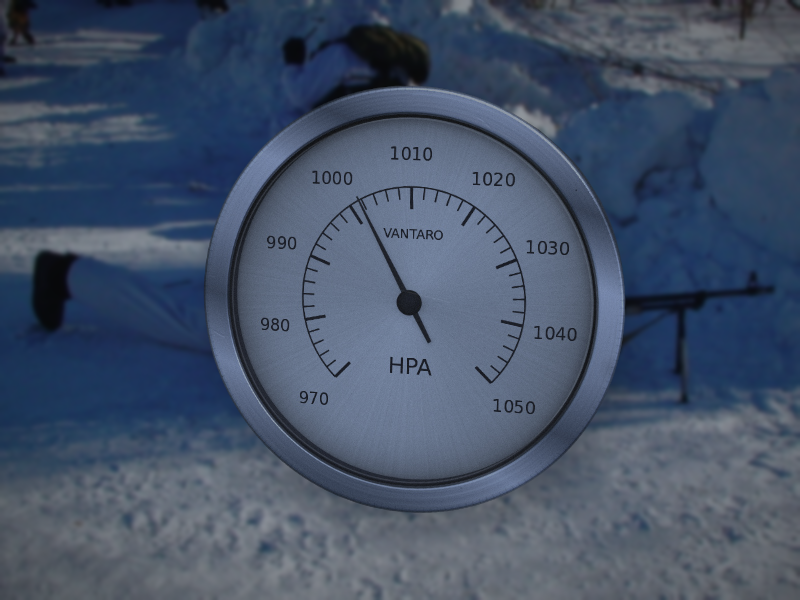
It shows 1002,hPa
